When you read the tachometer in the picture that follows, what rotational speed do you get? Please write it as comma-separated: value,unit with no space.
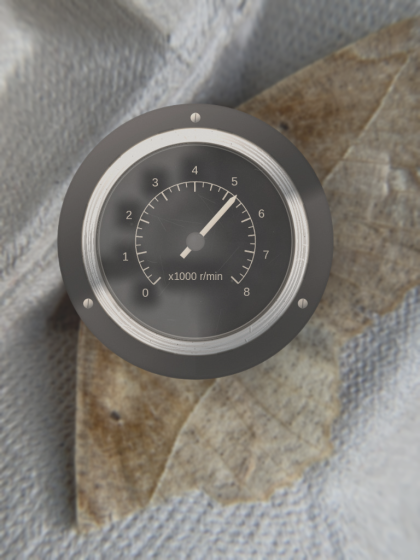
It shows 5250,rpm
